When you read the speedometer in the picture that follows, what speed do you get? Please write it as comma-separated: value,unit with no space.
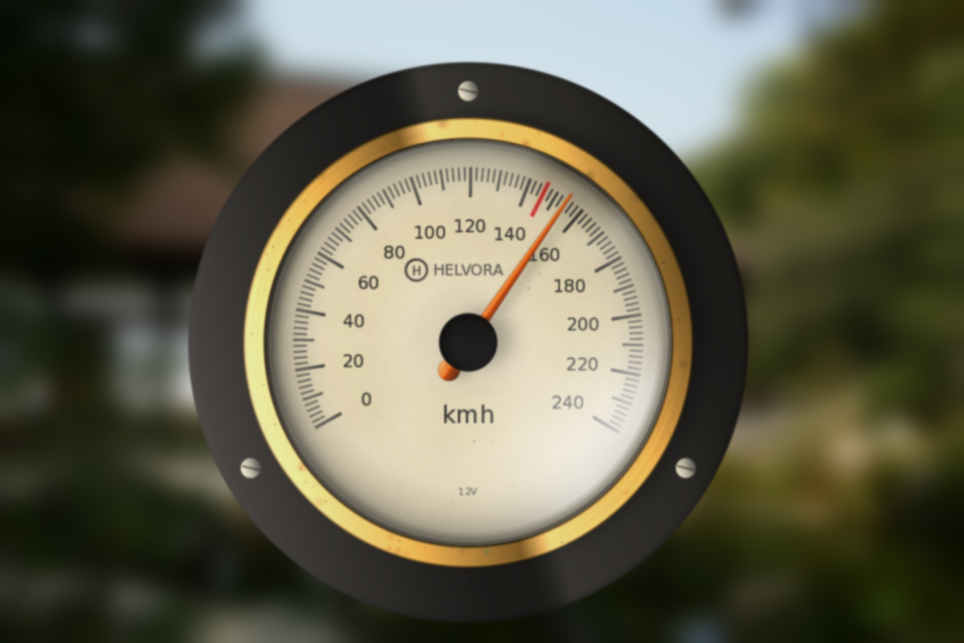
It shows 154,km/h
